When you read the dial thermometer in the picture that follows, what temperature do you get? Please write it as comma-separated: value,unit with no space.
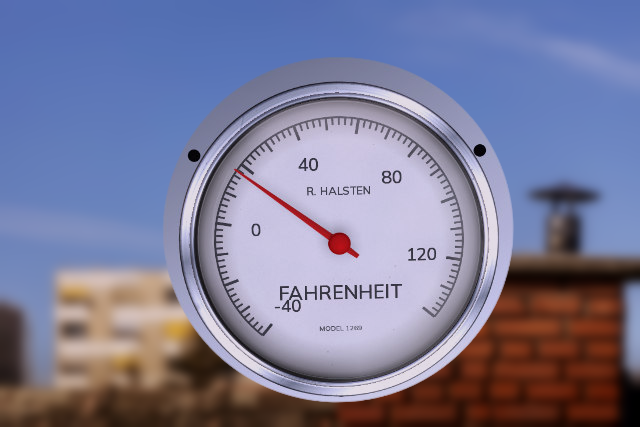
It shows 18,°F
